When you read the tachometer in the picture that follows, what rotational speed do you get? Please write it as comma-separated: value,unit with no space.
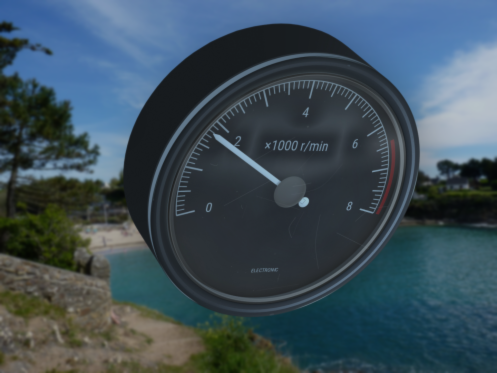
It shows 1800,rpm
